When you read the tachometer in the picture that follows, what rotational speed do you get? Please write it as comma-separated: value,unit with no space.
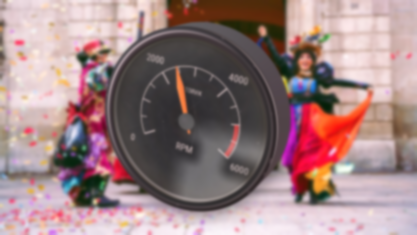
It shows 2500,rpm
